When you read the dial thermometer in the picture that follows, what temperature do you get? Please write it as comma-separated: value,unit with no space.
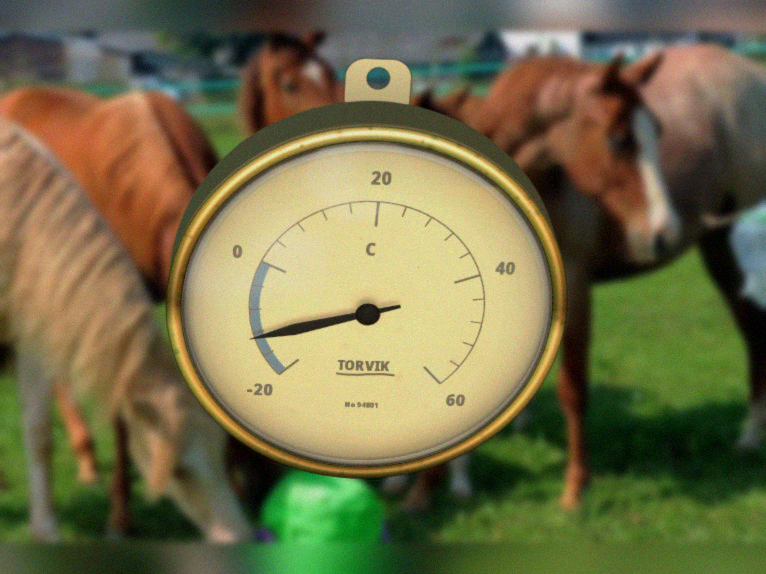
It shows -12,°C
